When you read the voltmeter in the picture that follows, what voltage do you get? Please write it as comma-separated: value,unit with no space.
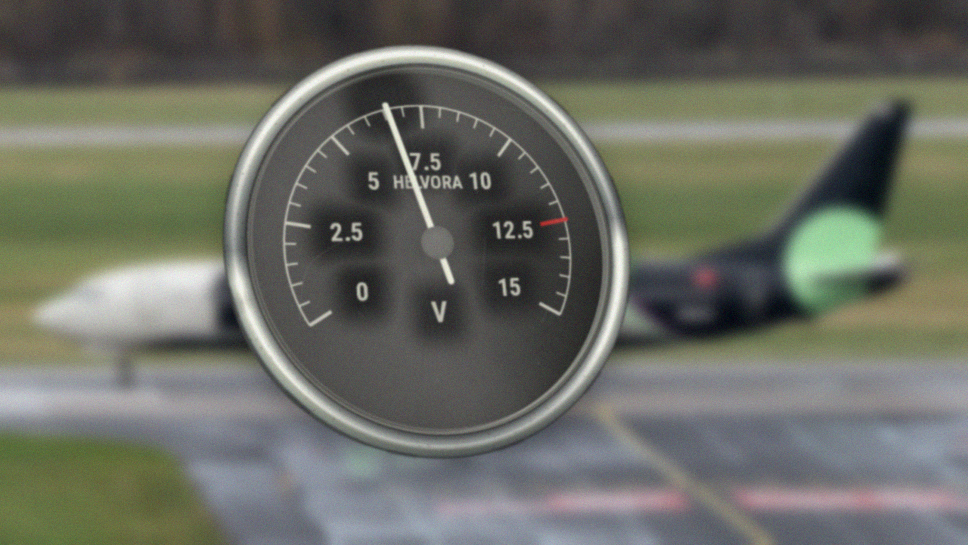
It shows 6.5,V
